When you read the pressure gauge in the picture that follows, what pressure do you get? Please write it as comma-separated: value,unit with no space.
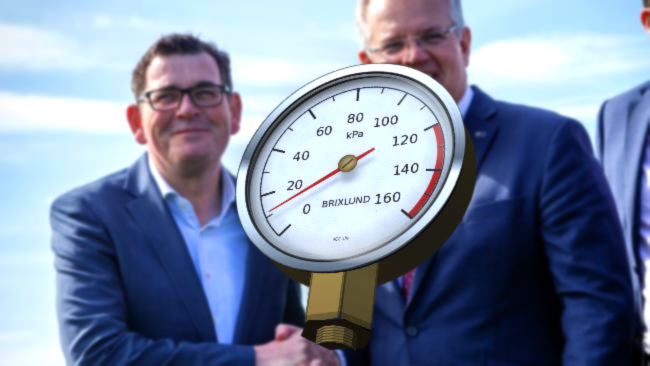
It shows 10,kPa
